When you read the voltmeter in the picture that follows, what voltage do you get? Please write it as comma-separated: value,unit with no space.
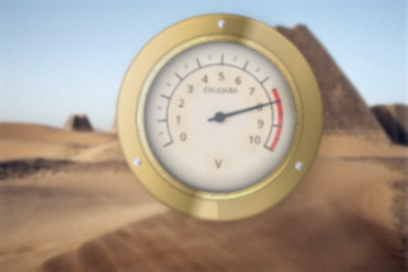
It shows 8,V
